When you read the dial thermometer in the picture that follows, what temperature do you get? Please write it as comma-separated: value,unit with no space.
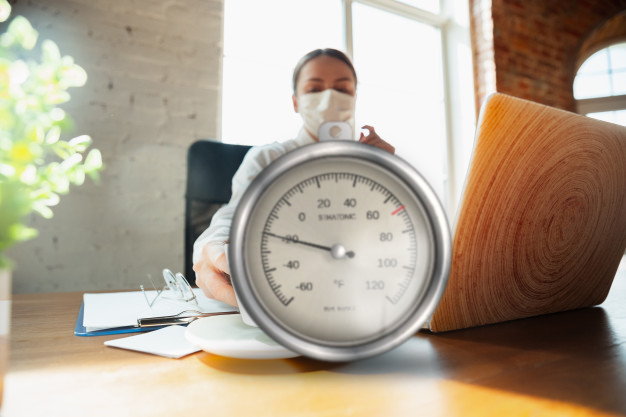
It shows -20,°F
